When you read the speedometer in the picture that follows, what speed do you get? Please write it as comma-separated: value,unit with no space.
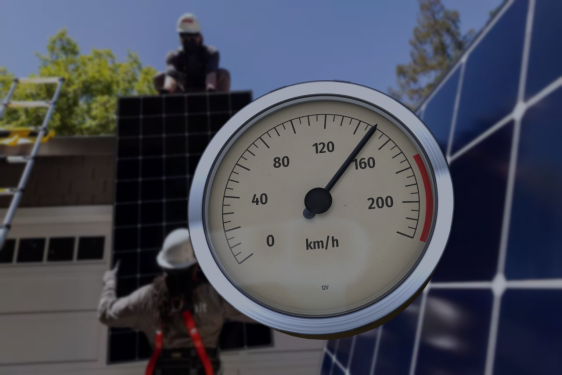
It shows 150,km/h
